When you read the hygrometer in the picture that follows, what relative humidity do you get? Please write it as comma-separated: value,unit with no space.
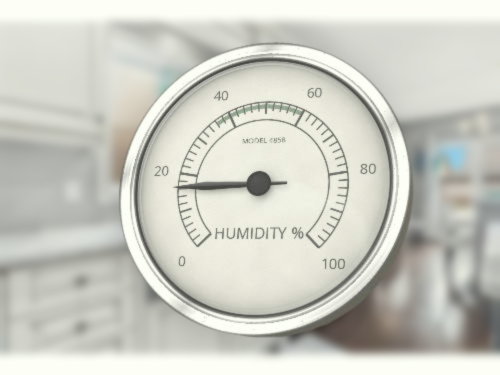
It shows 16,%
